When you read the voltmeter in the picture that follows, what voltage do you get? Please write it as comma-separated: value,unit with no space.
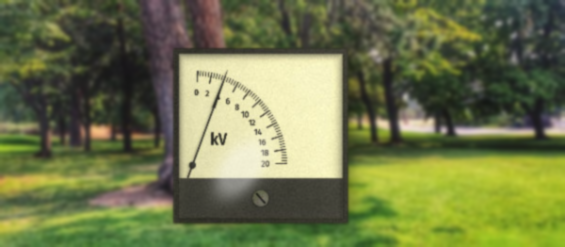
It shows 4,kV
